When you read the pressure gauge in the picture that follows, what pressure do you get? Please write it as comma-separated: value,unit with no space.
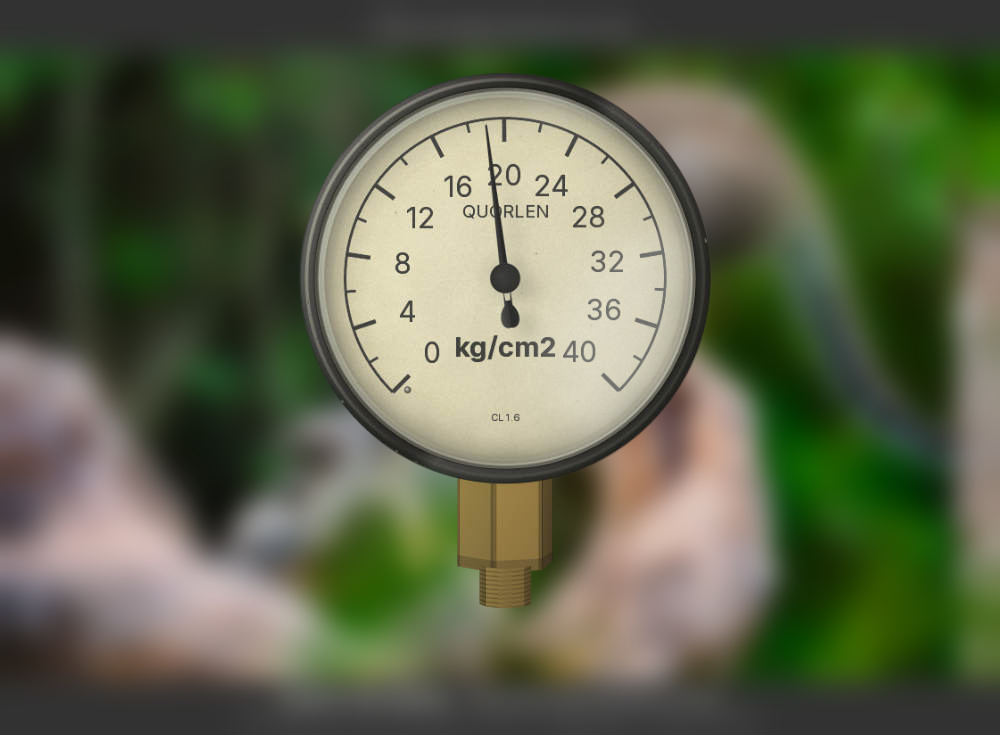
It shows 19,kg/cm²
